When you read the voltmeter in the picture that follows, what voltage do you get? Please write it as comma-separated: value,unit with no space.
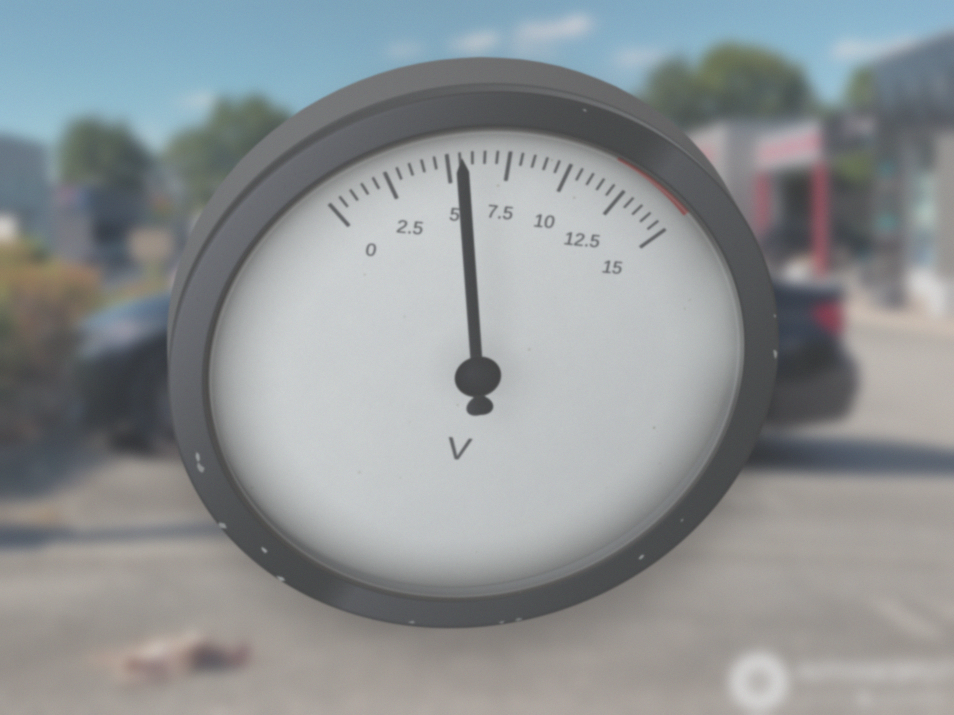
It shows 5.5,V
